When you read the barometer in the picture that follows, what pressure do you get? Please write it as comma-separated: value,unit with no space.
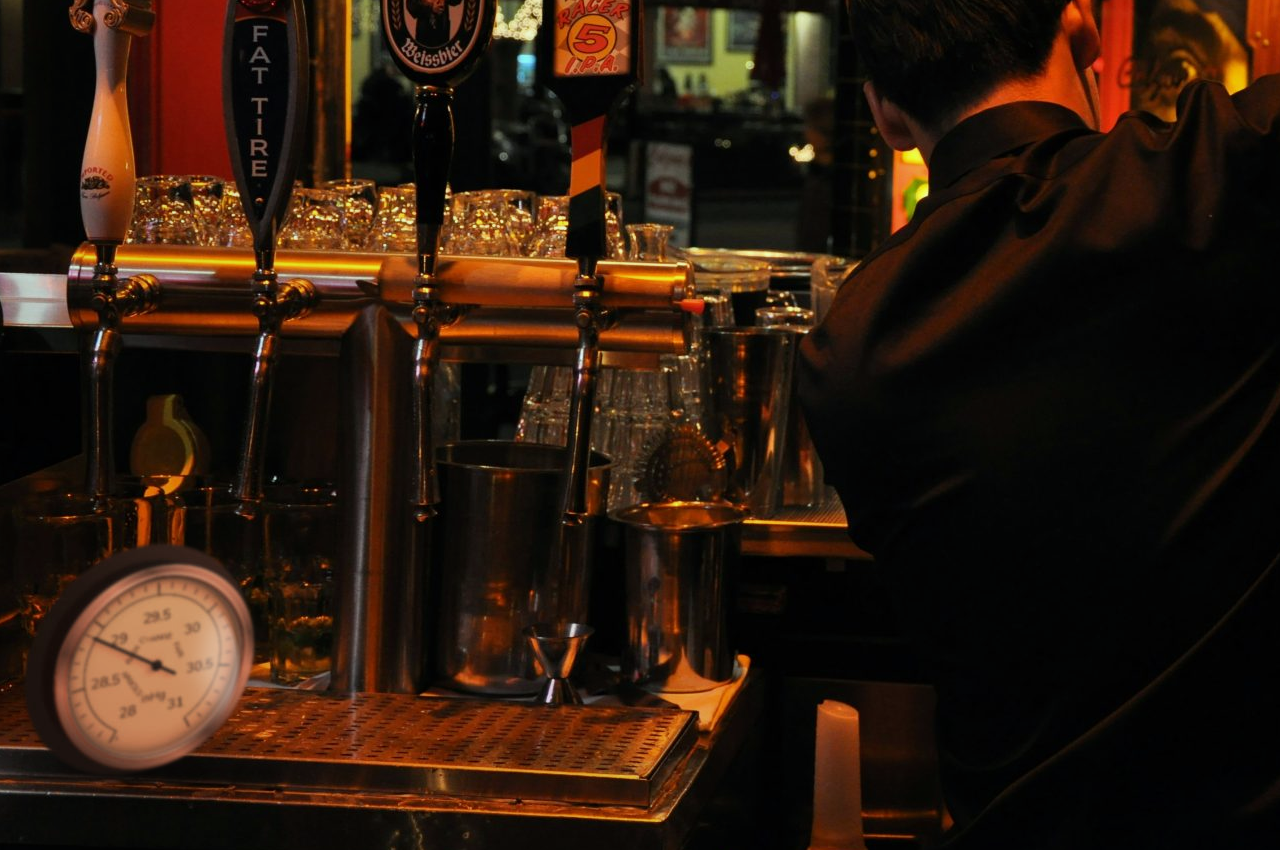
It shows 28.9,inHg
